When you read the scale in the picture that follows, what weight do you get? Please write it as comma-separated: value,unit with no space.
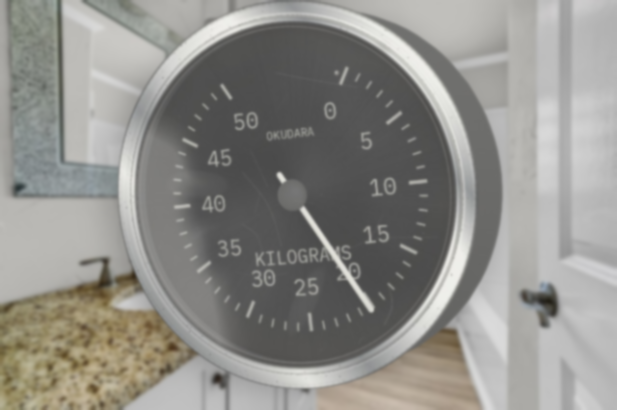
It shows 20,kg
